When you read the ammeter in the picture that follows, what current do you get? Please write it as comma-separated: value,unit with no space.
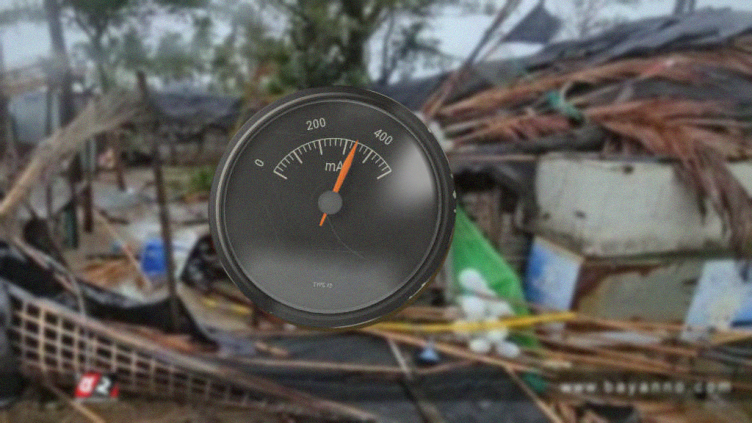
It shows 340,mA
